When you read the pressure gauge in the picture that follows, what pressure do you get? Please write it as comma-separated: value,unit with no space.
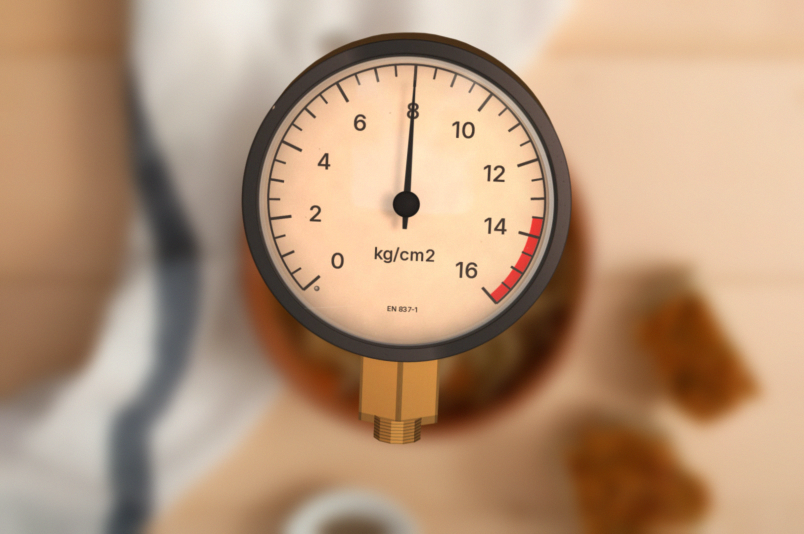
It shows 8,kg/cm²
